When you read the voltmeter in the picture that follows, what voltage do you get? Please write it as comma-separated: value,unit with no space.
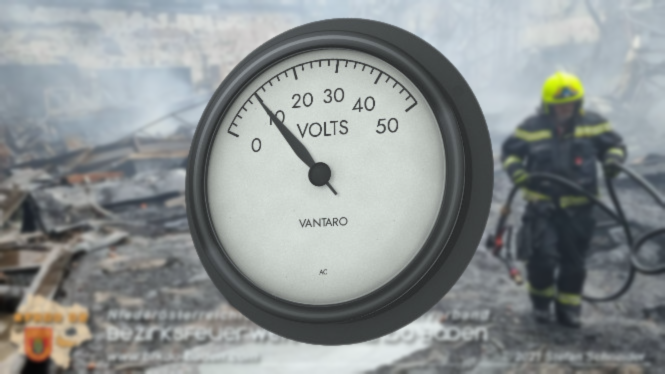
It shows 10,V
